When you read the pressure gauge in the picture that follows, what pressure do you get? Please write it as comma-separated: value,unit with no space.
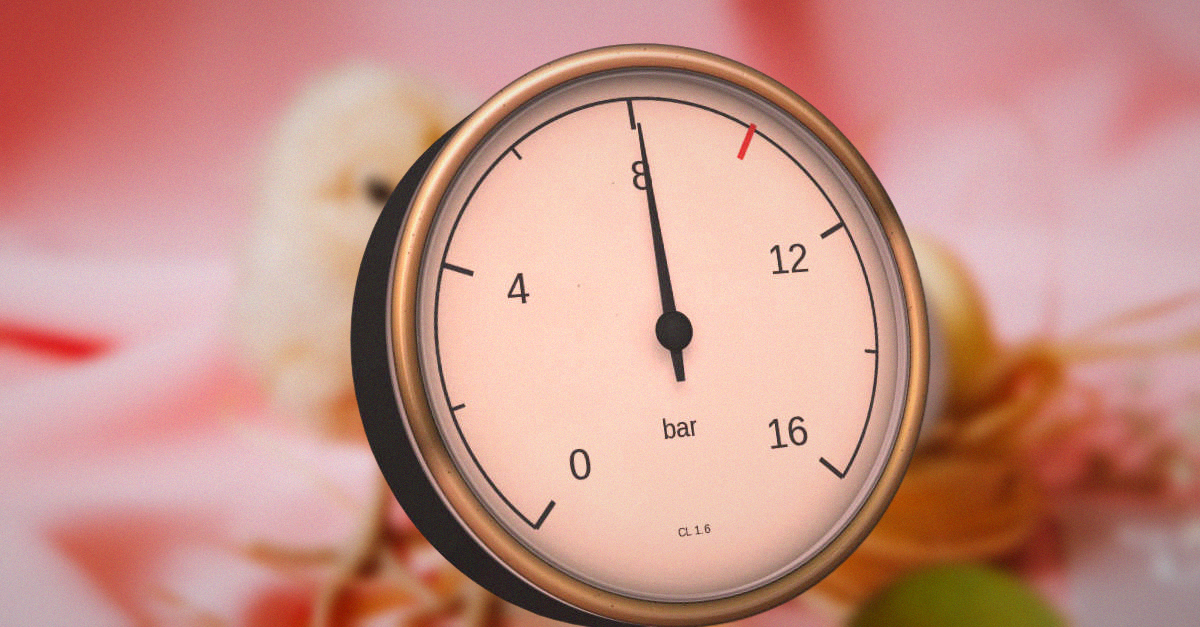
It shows 8,bar
